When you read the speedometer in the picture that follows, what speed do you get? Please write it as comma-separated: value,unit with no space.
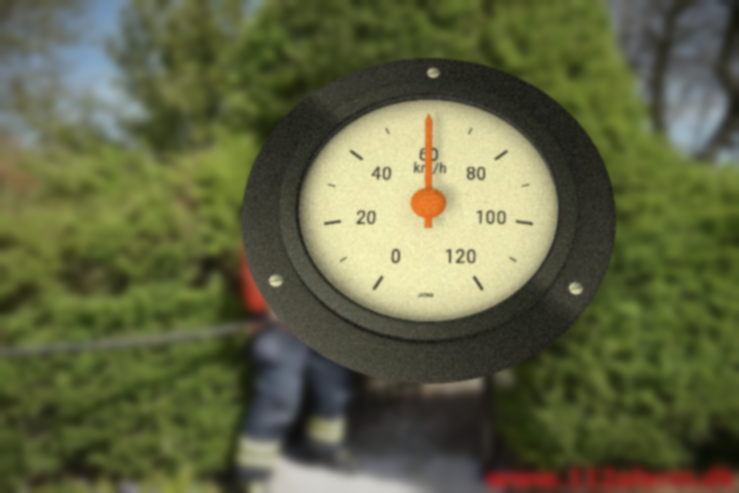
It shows 60,km/h
